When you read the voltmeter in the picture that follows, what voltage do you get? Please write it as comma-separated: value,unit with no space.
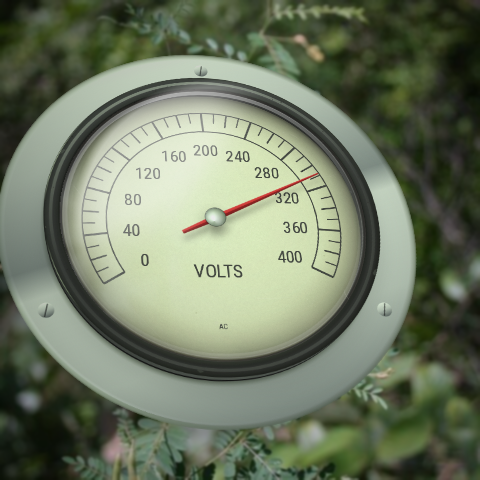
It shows 310,V
